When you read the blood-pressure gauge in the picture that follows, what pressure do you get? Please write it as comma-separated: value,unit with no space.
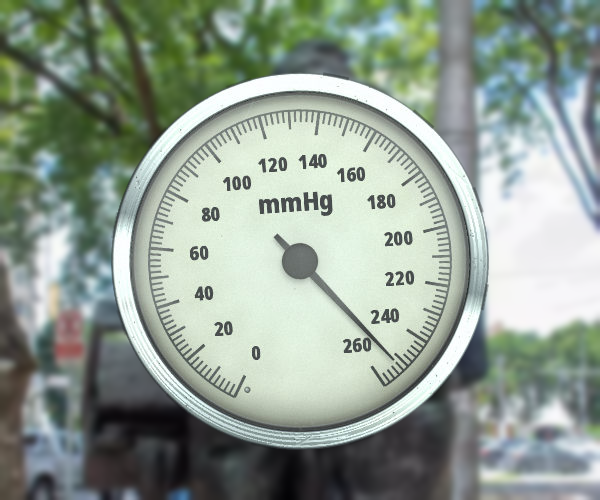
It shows 252,mmHg
